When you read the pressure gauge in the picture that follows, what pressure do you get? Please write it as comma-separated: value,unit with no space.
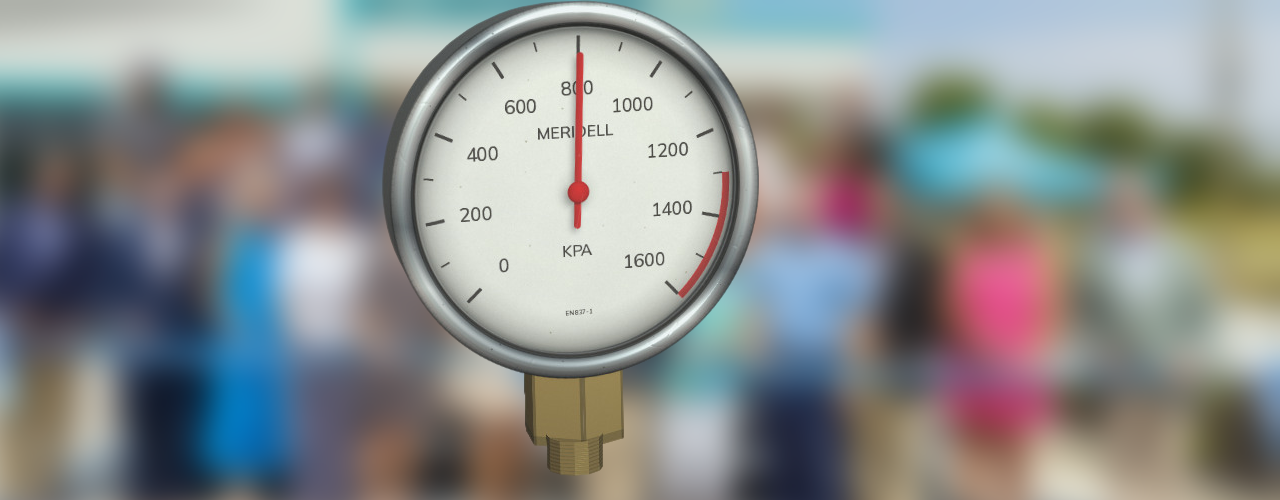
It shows 800,kPa
